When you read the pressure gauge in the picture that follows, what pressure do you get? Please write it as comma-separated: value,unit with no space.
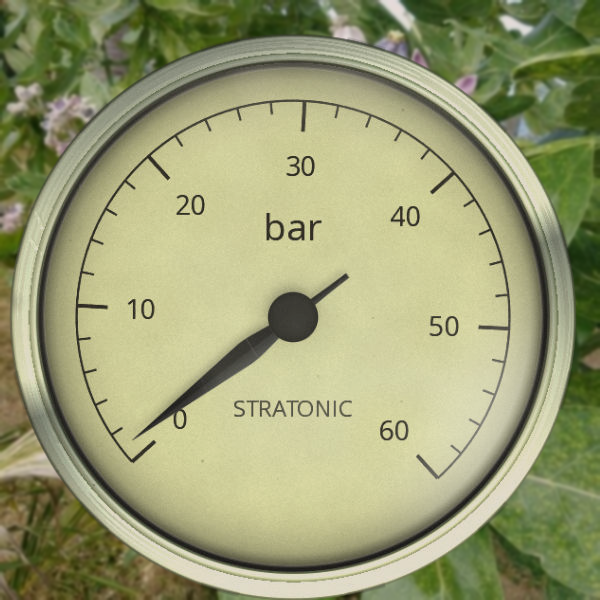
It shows 1,bar
